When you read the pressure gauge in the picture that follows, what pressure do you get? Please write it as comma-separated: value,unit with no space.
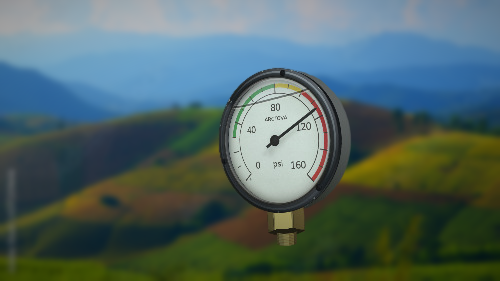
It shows 115,psi
